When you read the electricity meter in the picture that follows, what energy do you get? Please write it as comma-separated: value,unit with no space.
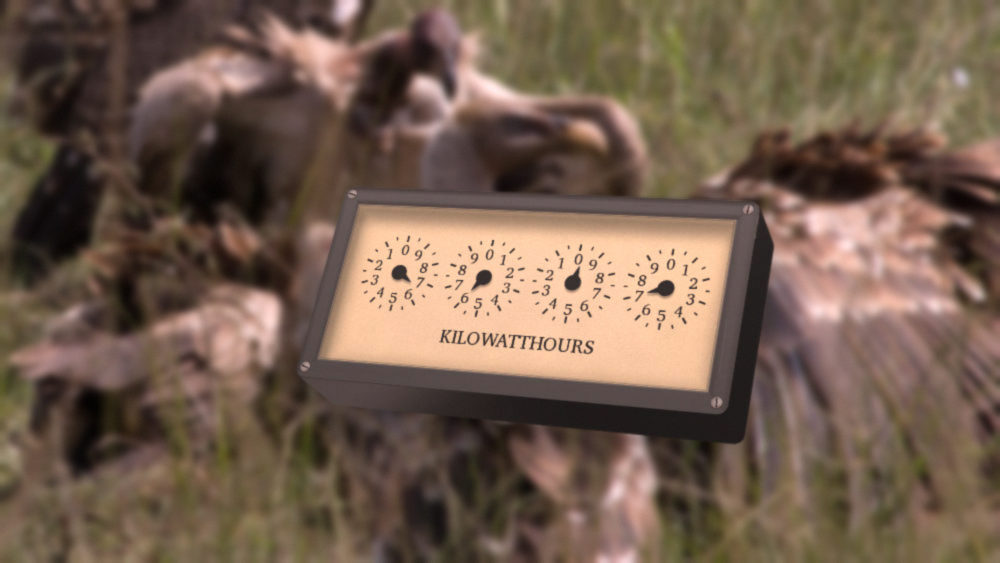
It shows 6597,kWh
